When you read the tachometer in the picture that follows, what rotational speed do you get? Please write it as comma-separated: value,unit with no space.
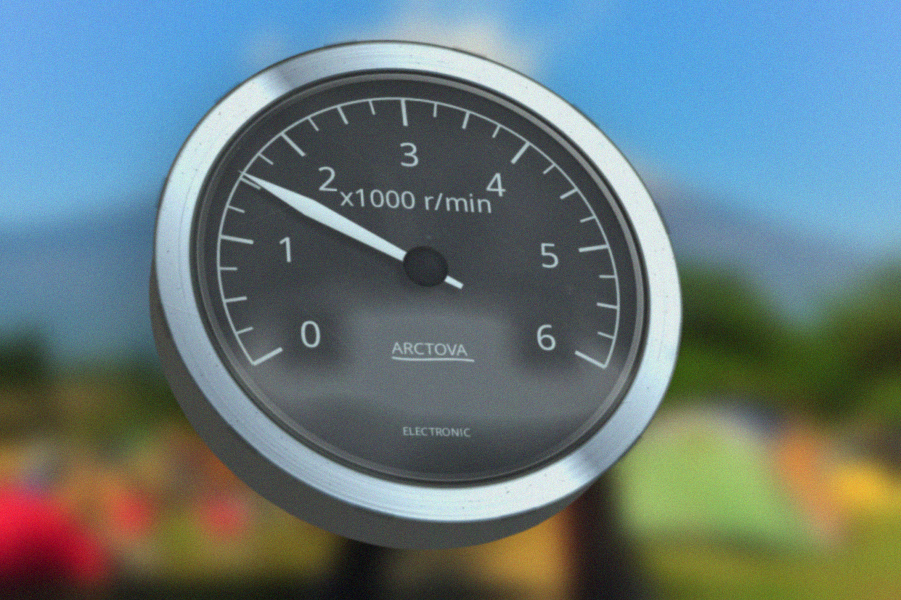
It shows 1500,rpm
